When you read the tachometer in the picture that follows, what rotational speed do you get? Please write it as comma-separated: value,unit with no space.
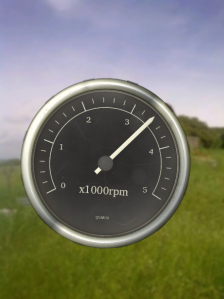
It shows 3400,rpm
